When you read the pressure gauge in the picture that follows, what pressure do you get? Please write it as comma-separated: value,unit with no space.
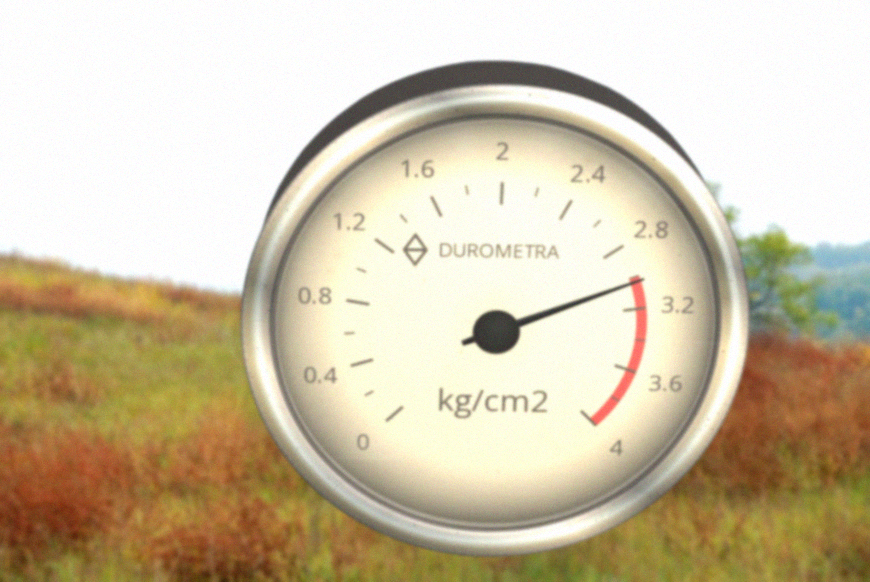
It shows 3,kg/cm²
